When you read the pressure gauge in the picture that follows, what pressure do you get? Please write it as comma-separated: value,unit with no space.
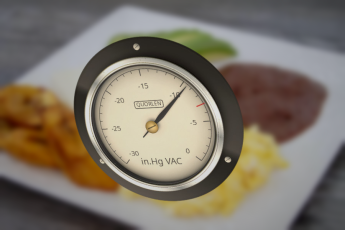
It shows -9.5,inHg
